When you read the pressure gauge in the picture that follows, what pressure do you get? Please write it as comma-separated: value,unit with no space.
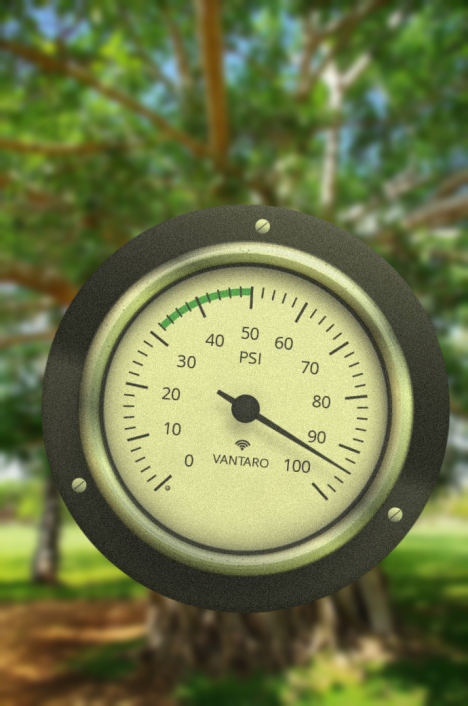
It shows 94,psi
